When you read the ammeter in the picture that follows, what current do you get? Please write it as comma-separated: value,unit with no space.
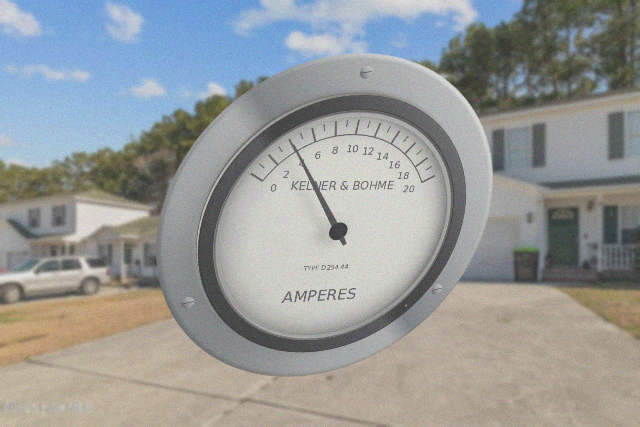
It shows 4,A
